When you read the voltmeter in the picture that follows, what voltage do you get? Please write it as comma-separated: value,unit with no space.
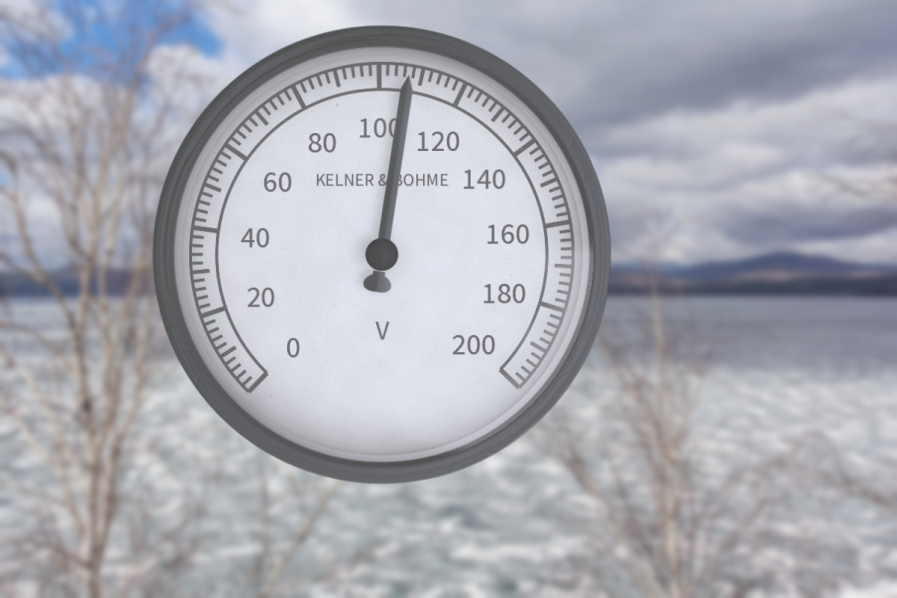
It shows 107,V
